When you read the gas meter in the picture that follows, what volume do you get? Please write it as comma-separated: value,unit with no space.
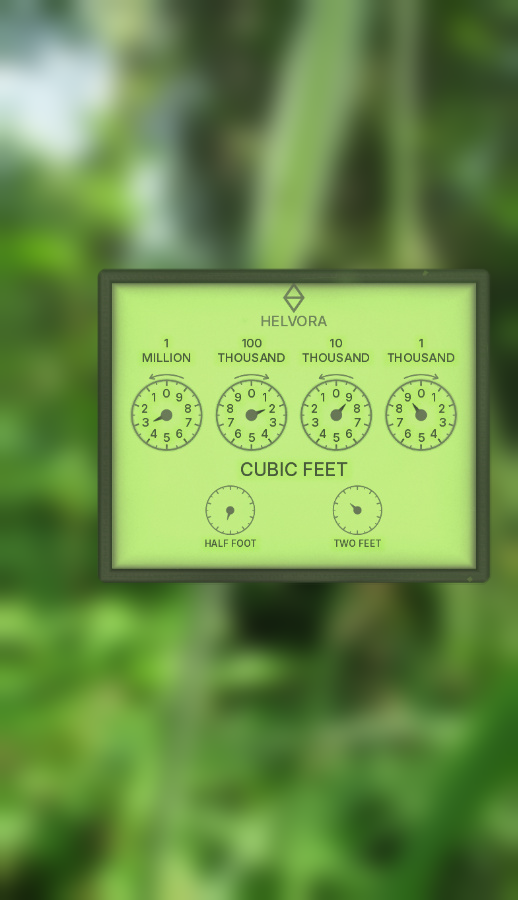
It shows 318900,ft³
